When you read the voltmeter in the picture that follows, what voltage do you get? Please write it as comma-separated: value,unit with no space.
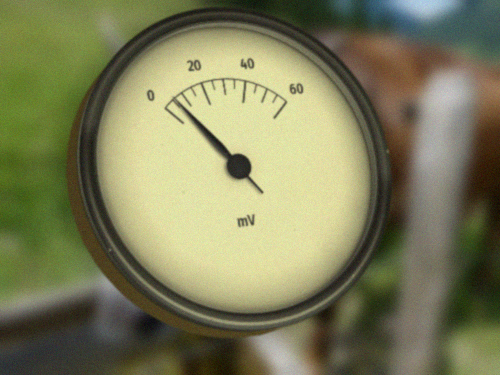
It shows 5,mV
